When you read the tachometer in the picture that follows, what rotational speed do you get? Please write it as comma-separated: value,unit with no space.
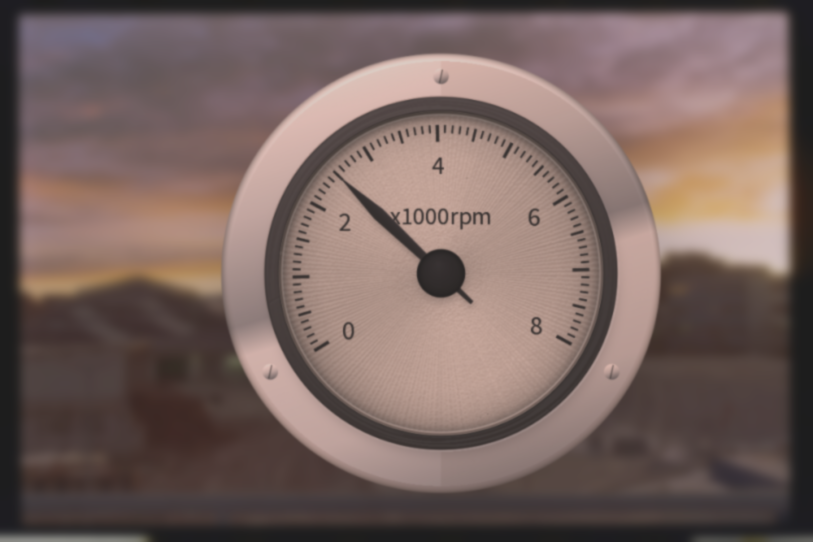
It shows 2500,rpm
